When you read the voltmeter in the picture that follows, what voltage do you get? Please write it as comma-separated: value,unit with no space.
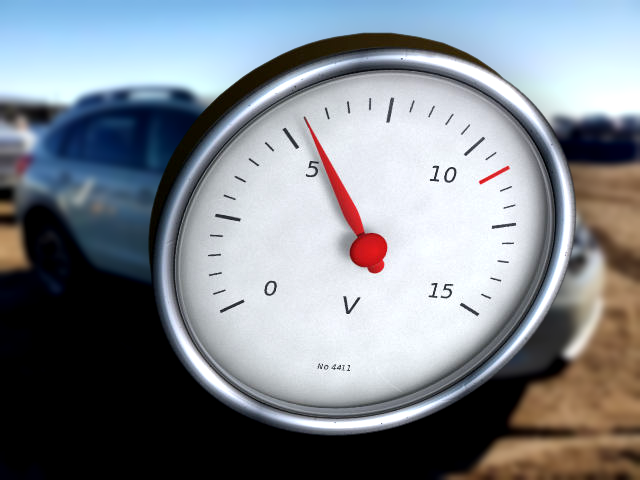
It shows 5.5,V
